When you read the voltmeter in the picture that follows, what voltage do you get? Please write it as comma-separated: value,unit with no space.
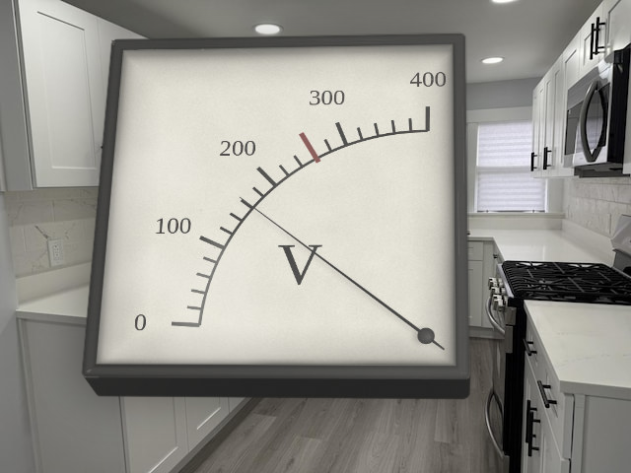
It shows 160,V
